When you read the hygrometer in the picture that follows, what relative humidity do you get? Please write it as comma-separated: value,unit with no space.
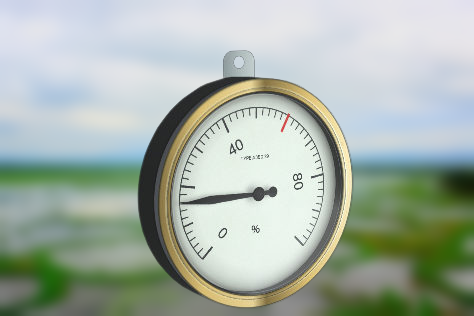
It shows 16,%
